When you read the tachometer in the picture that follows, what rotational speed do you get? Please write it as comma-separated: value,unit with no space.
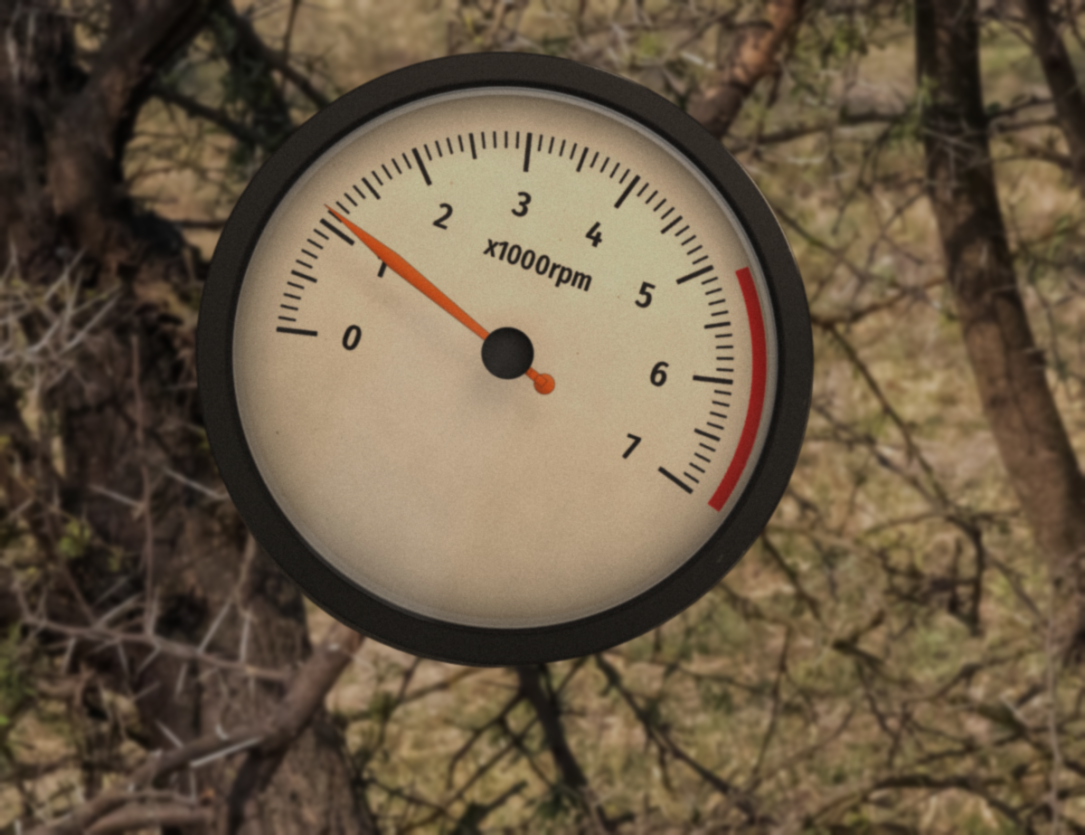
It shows 1100,rpm
